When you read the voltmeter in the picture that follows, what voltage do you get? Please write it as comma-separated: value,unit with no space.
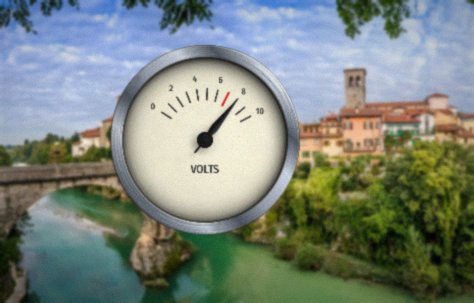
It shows 8,V
